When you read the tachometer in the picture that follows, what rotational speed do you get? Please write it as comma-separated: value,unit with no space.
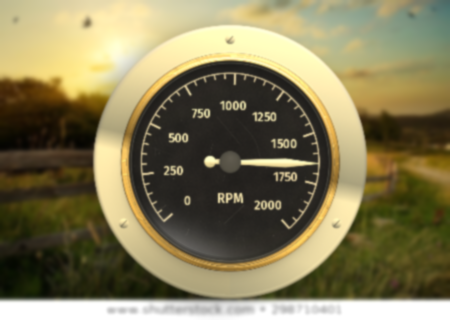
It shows 1650,rpm
